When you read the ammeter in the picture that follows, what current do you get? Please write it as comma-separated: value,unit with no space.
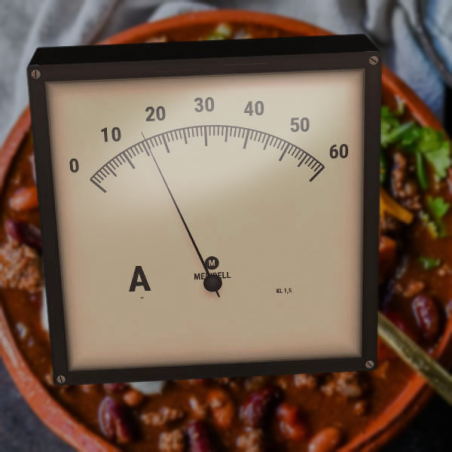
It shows 16,A
